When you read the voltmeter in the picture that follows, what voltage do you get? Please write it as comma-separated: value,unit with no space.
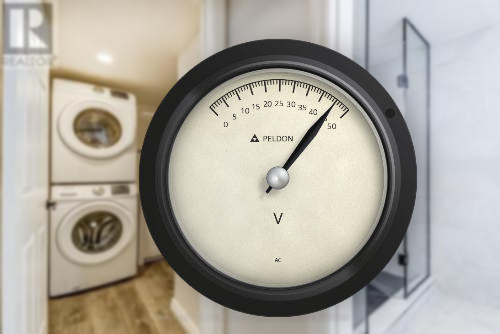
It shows 45,V
